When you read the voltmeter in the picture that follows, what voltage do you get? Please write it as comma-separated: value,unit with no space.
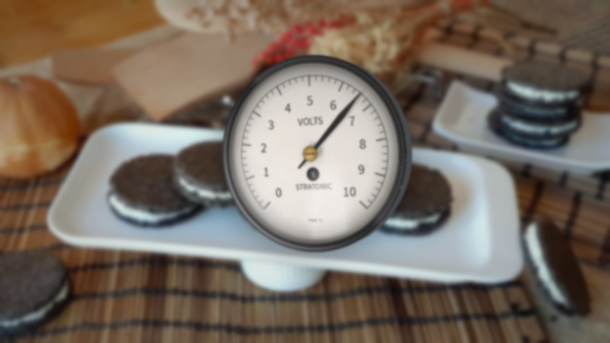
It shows 6.6,V
